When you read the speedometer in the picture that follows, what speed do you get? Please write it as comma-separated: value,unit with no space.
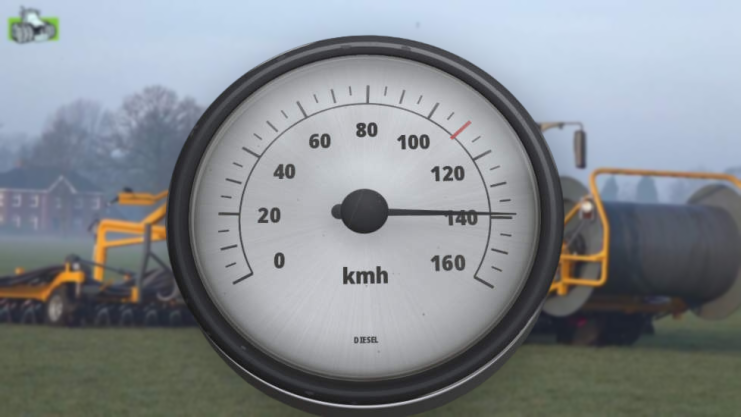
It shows 140,km/h
